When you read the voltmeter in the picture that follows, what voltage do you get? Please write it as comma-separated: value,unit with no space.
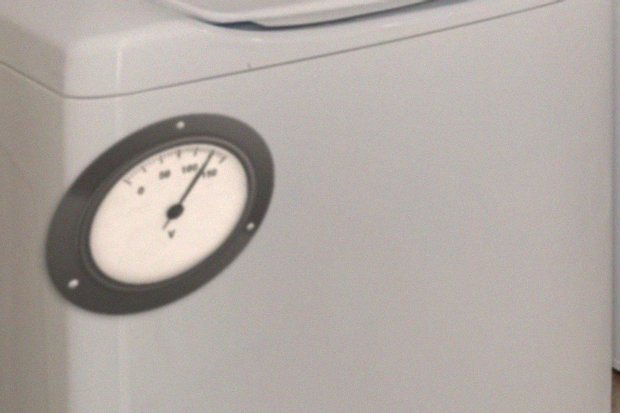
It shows 125,V
